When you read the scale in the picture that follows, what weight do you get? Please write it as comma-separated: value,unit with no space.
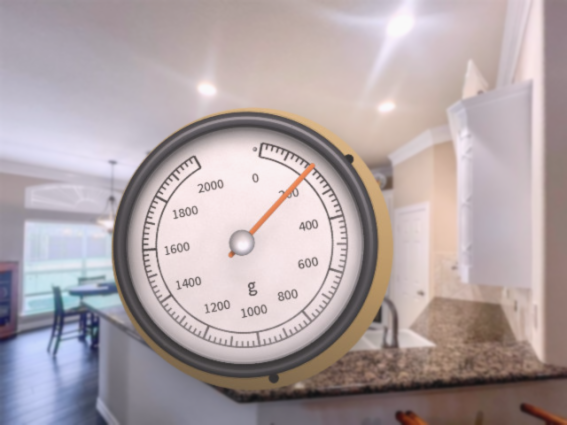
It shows 200,g
